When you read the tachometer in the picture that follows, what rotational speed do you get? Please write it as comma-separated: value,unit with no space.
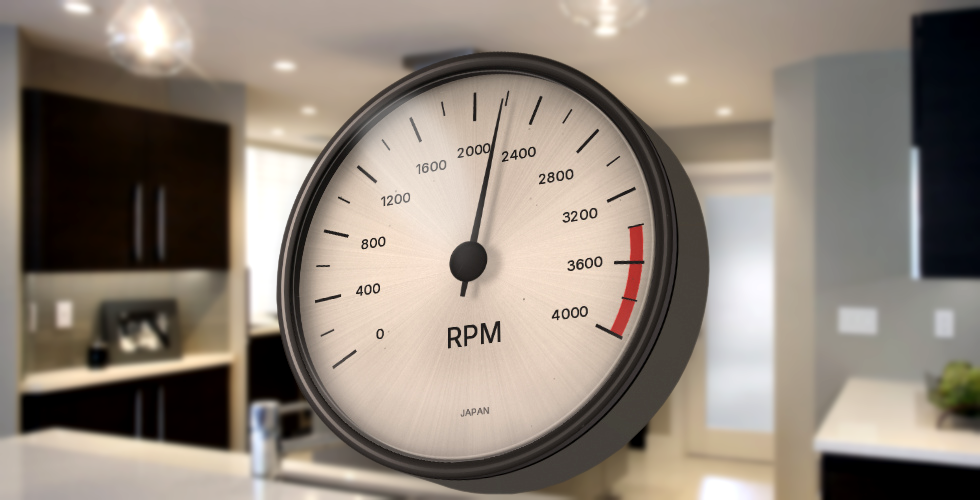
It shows 2200,rpm
